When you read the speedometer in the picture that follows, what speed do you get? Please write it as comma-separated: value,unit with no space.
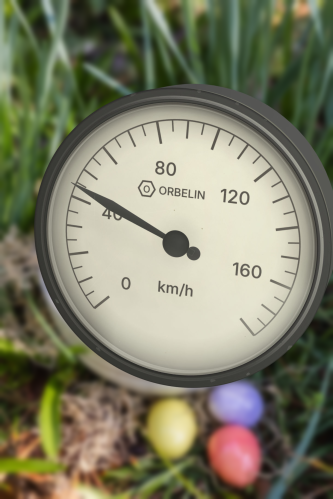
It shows 45,km/h
